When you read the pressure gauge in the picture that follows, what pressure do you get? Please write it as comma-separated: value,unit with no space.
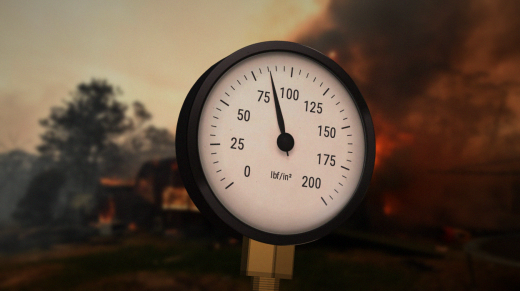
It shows 85,psi
